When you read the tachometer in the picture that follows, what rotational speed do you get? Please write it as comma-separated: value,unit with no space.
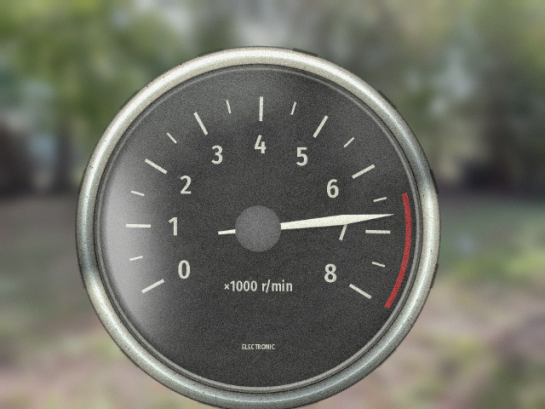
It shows 6750,rpm
